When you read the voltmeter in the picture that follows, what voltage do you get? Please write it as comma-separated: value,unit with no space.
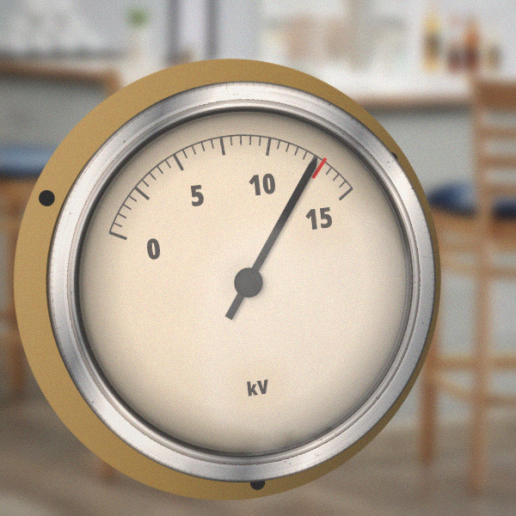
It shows 12.5,kV
